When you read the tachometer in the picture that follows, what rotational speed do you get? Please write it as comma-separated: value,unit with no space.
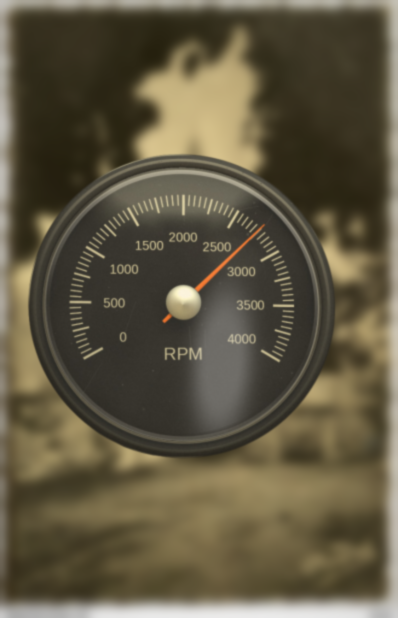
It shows 2750,rpm
